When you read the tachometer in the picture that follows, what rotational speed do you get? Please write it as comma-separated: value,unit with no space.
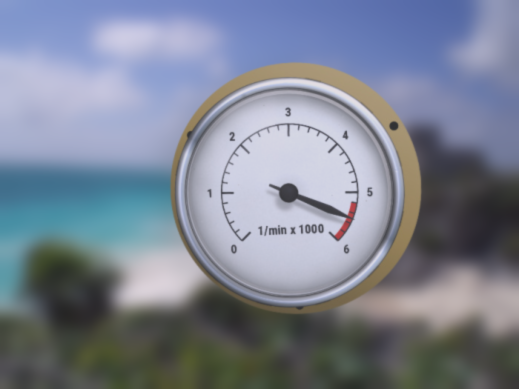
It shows 5500,rpm
